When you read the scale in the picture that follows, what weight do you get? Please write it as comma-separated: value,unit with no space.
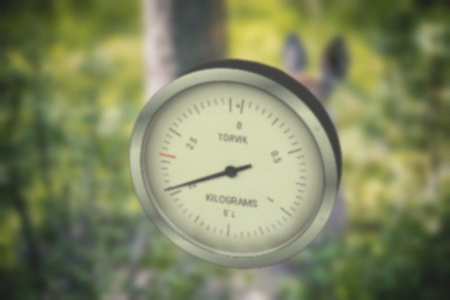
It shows 2.05,kg
